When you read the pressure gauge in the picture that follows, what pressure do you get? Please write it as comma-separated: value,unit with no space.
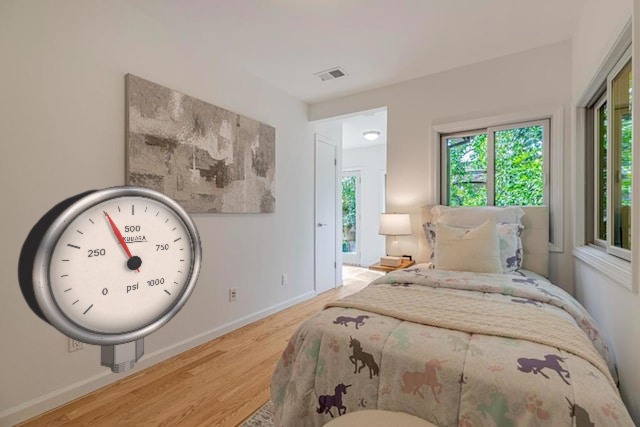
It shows 400,psi
